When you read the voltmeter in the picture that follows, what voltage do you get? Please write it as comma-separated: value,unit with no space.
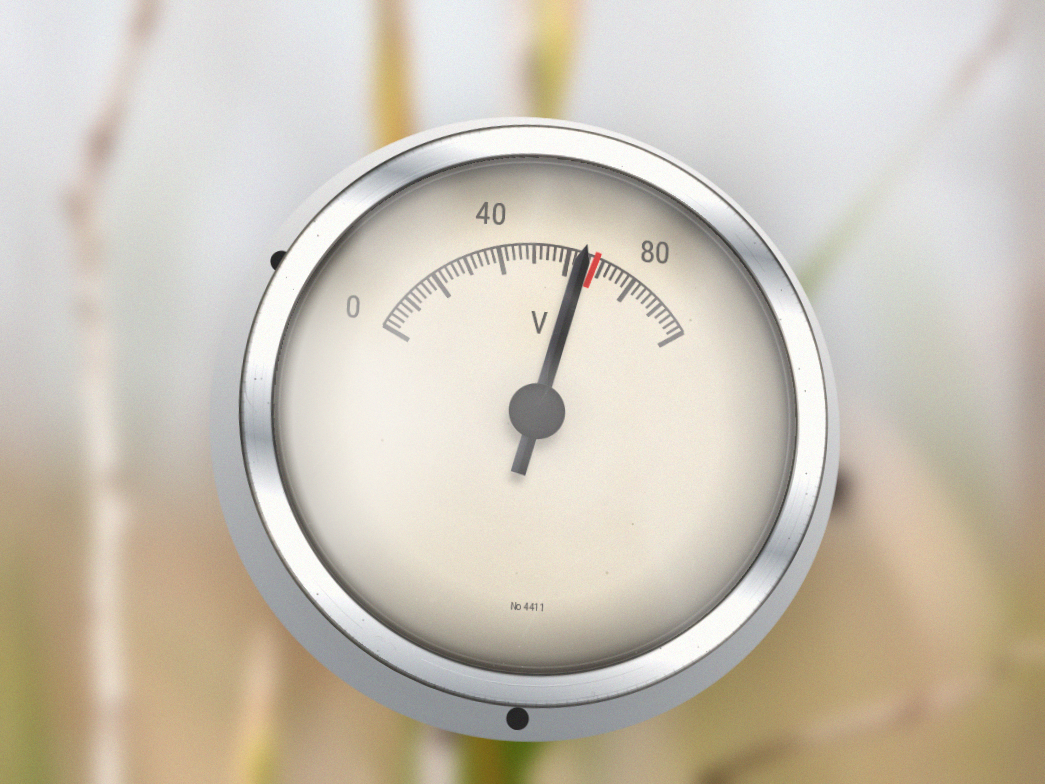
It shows 64,V
